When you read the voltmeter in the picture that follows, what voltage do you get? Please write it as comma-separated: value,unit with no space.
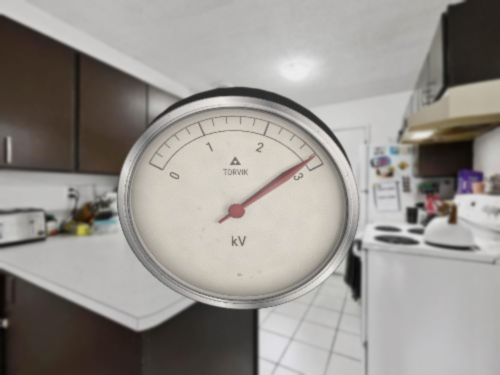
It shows 2.8,kV
